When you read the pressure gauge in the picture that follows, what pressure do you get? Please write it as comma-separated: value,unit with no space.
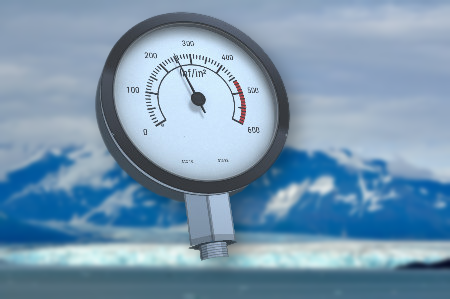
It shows 250,psi
